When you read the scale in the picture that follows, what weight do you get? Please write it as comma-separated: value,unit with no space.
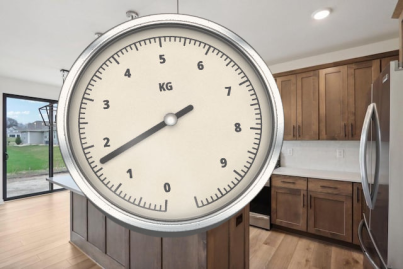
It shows 1.6,kg
